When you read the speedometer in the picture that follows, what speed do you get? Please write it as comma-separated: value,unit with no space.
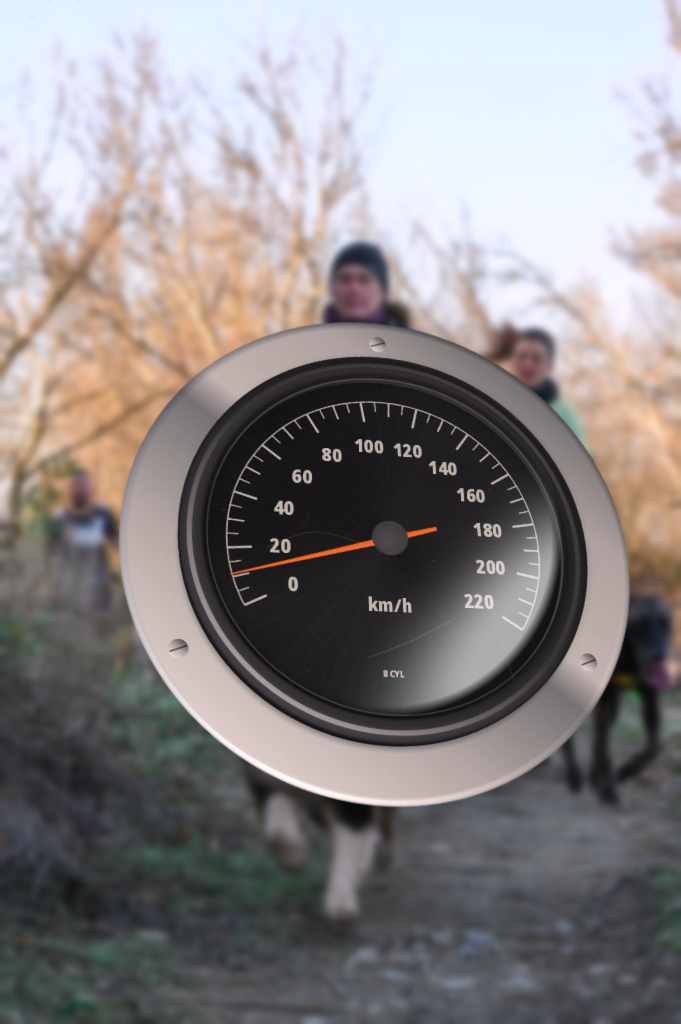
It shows 10,km/h
